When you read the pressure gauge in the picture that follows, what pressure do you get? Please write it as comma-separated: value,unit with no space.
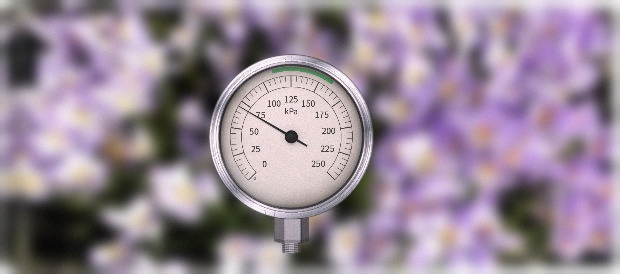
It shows 70,kPa
